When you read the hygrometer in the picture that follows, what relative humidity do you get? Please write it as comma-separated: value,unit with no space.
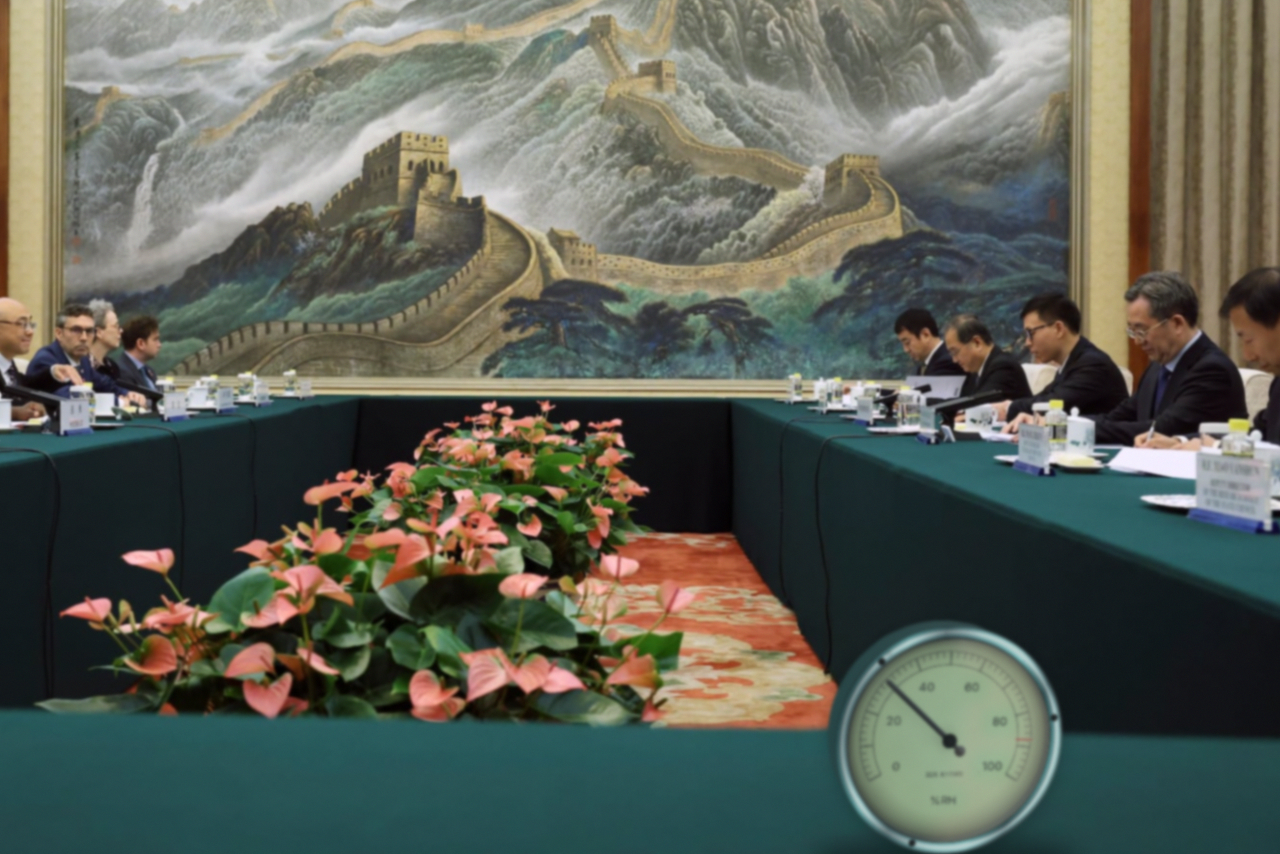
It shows 30,%
